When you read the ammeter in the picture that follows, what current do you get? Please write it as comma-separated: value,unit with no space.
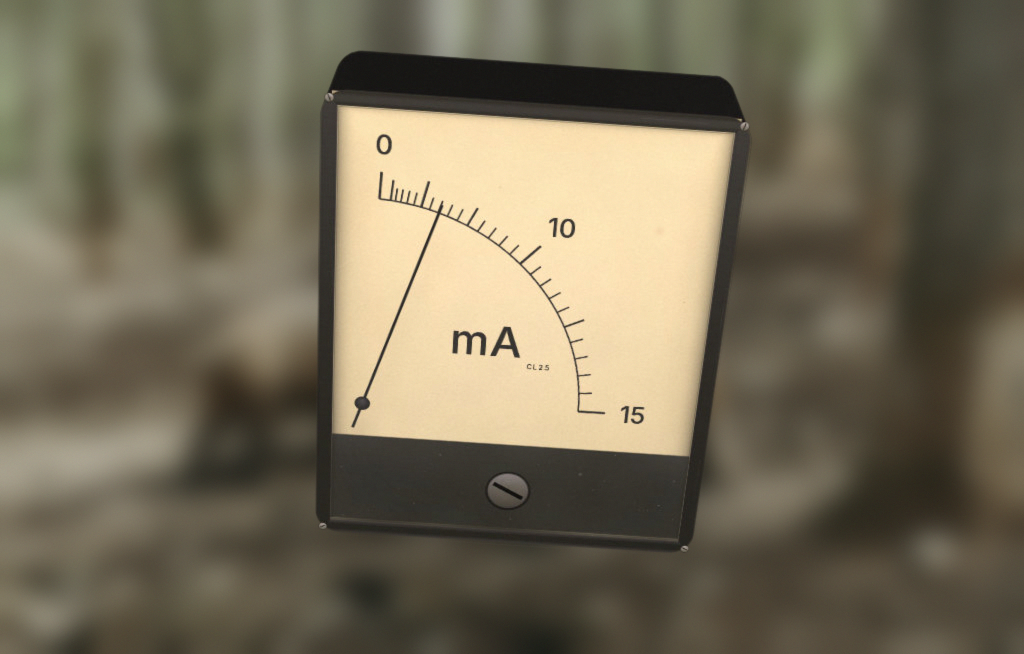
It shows 6,mA
